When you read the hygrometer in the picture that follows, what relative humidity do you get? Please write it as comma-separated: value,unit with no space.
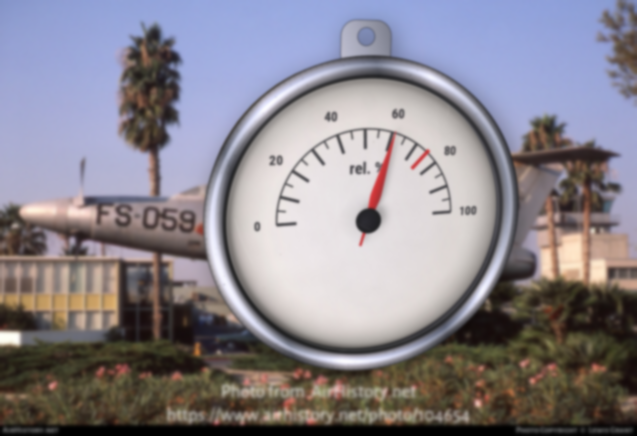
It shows 60,%
